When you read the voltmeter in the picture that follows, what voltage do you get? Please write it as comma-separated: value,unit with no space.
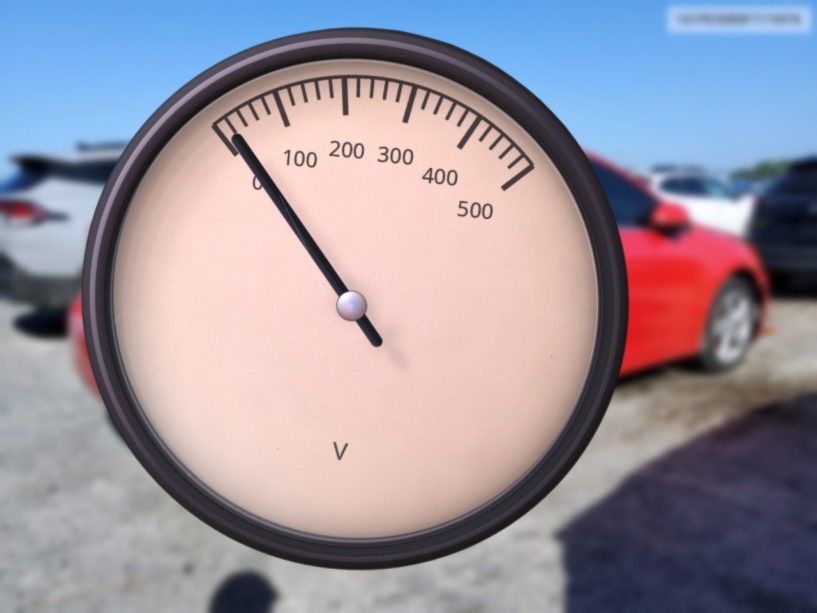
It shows 20,V
